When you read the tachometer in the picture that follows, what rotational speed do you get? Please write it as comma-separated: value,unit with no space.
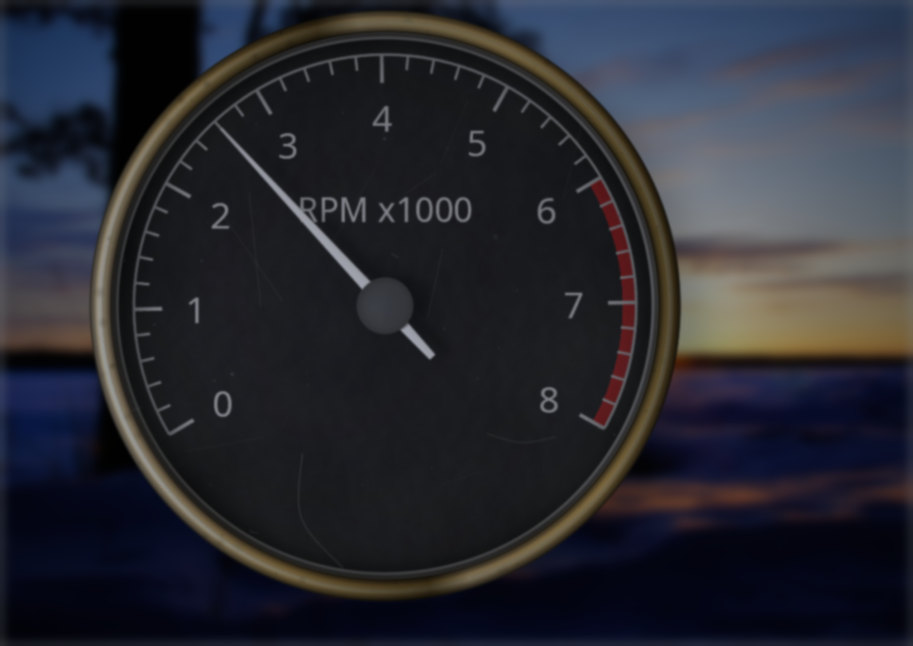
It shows 2600,rpm
